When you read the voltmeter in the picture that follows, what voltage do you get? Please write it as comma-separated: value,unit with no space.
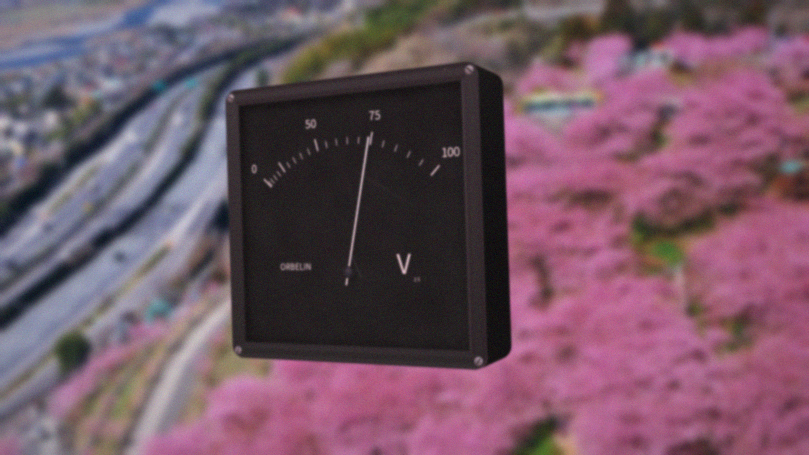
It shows 75,V
